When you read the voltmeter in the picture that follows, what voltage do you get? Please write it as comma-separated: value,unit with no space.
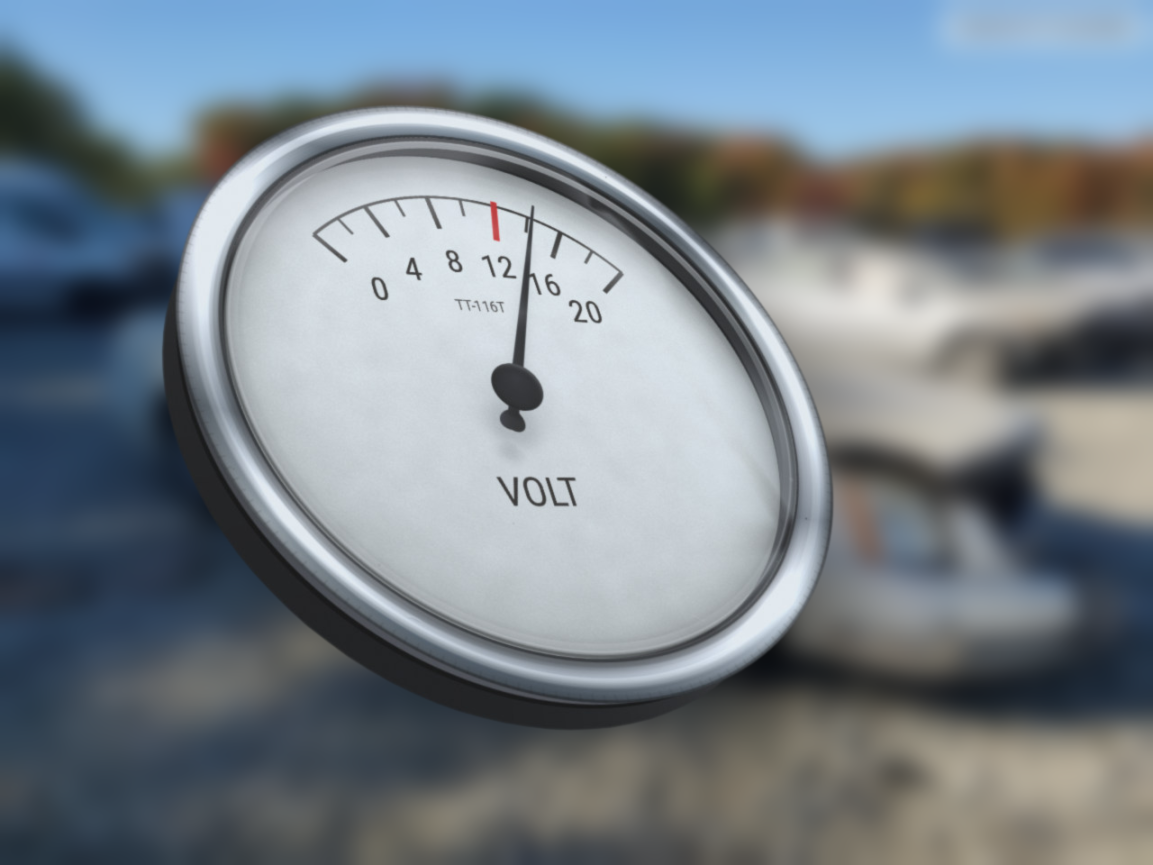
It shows 14,V
